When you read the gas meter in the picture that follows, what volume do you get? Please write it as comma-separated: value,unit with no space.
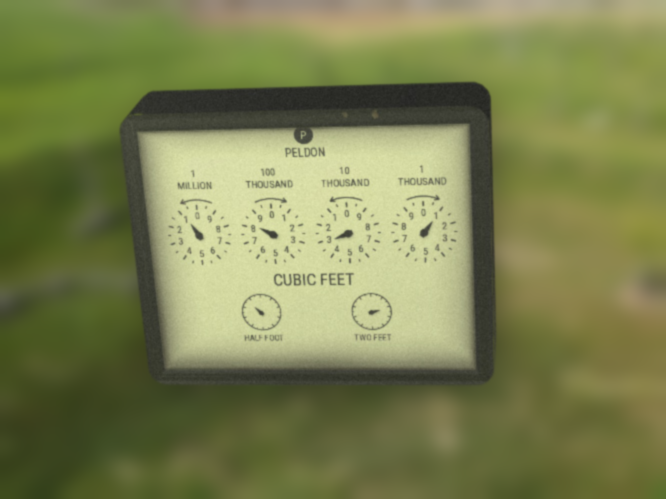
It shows 83100,ft³
